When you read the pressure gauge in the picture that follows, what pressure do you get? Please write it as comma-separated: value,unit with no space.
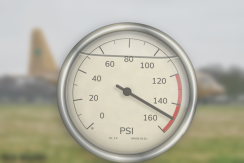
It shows 150,psi
